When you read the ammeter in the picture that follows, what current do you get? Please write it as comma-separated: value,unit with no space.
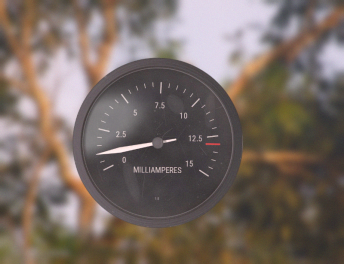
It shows 1,mA
